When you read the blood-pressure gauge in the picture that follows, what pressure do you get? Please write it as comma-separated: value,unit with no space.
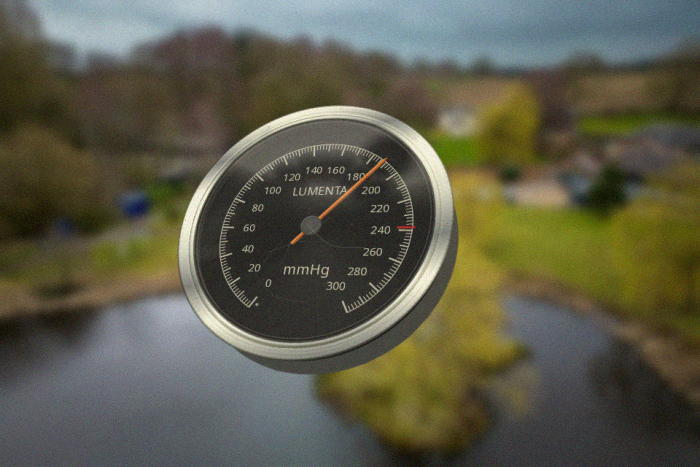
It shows 190,mmHg
